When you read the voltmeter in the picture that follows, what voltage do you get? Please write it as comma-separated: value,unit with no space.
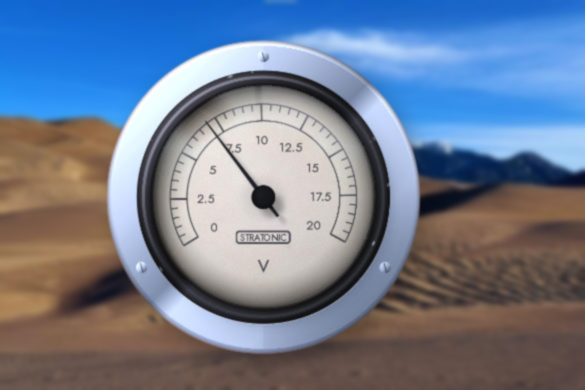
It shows 7,V
